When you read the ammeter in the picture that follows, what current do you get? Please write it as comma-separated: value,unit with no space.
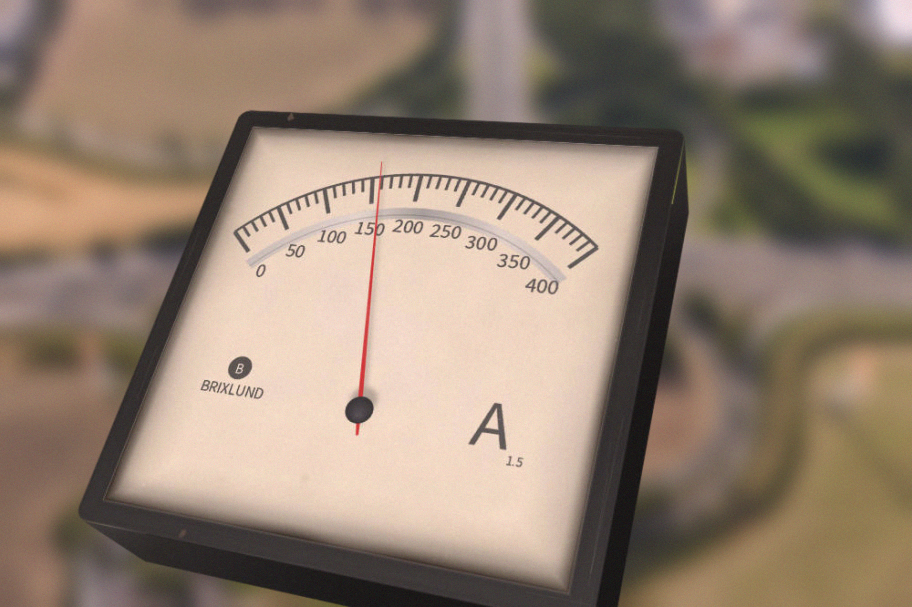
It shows 160,A
